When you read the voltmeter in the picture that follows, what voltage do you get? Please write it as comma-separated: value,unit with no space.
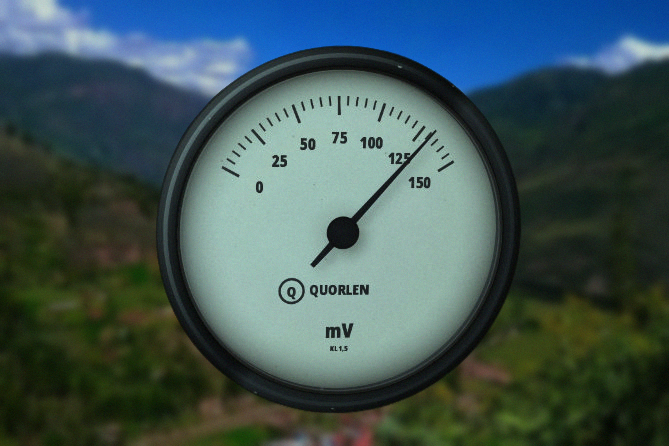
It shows 130,mV
